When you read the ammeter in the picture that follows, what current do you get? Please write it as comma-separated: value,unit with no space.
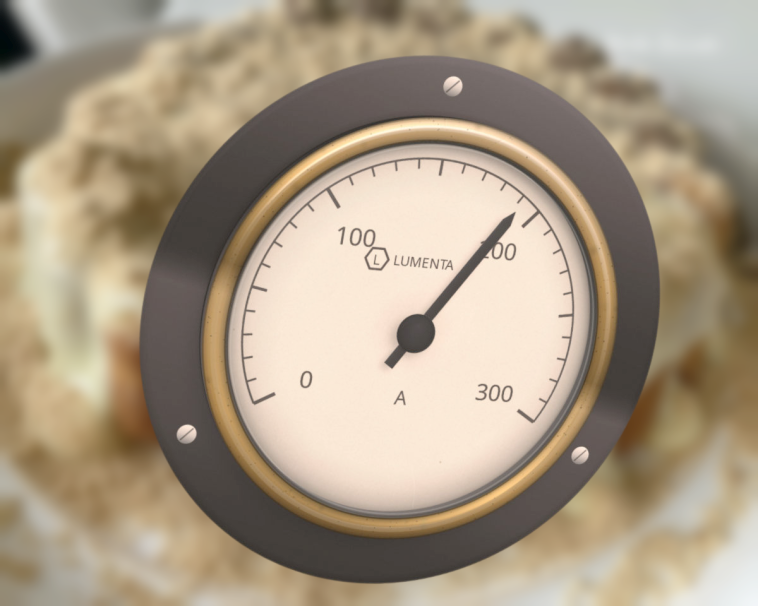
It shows 190,A
